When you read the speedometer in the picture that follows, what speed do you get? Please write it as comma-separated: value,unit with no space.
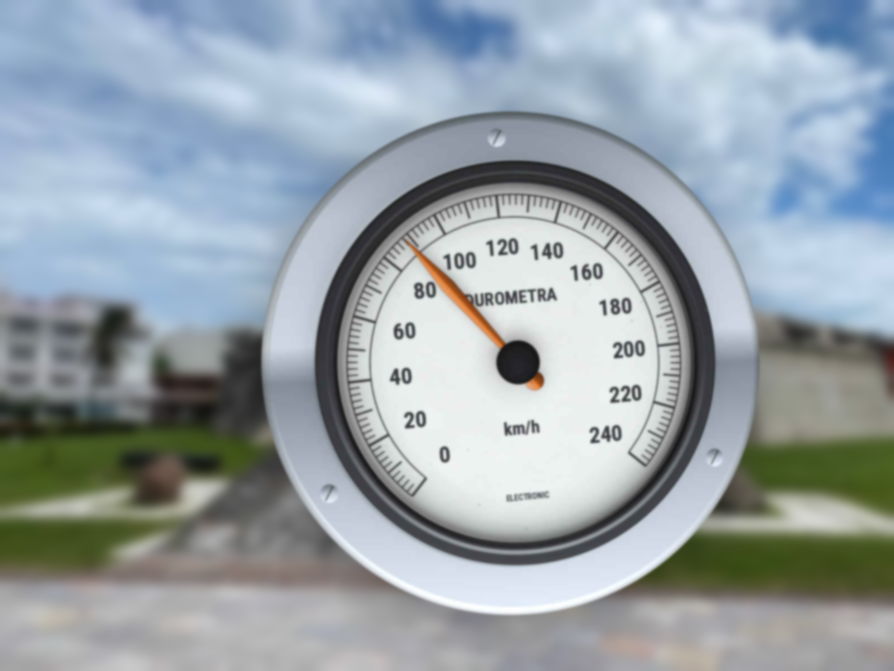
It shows 88,km/h
